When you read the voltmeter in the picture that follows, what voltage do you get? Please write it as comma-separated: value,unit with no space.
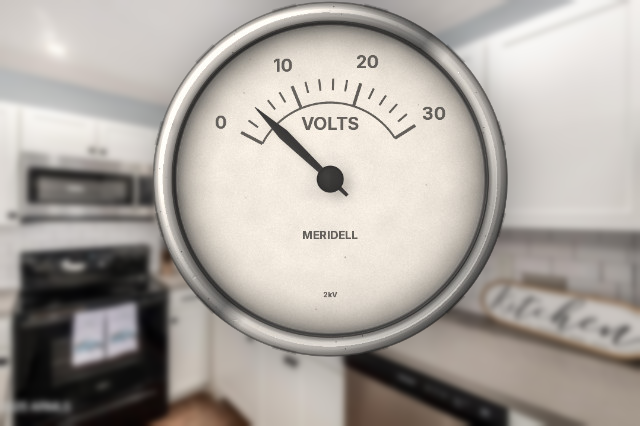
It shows 4,V
